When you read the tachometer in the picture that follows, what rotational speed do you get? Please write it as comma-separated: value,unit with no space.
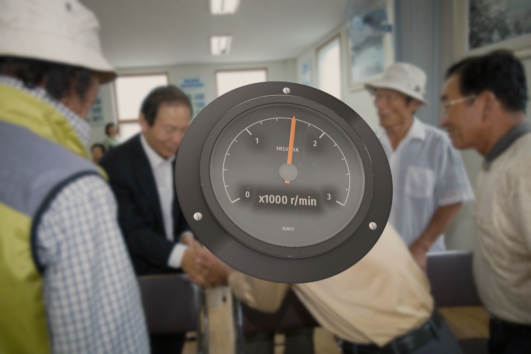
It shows 1600,rpm
